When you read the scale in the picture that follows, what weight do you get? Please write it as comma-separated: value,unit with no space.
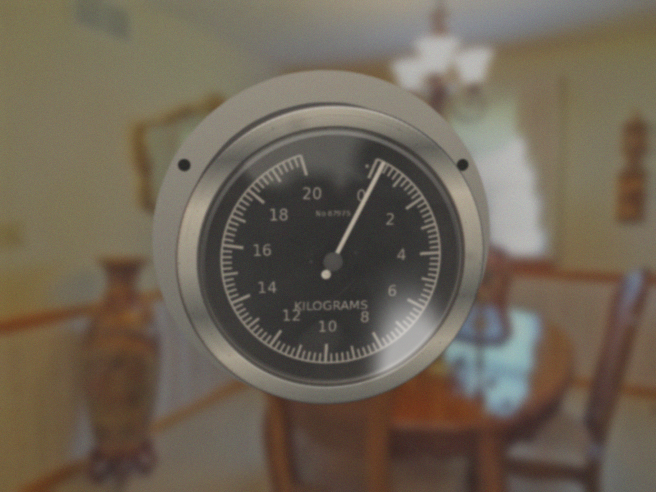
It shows 0.2,kg
